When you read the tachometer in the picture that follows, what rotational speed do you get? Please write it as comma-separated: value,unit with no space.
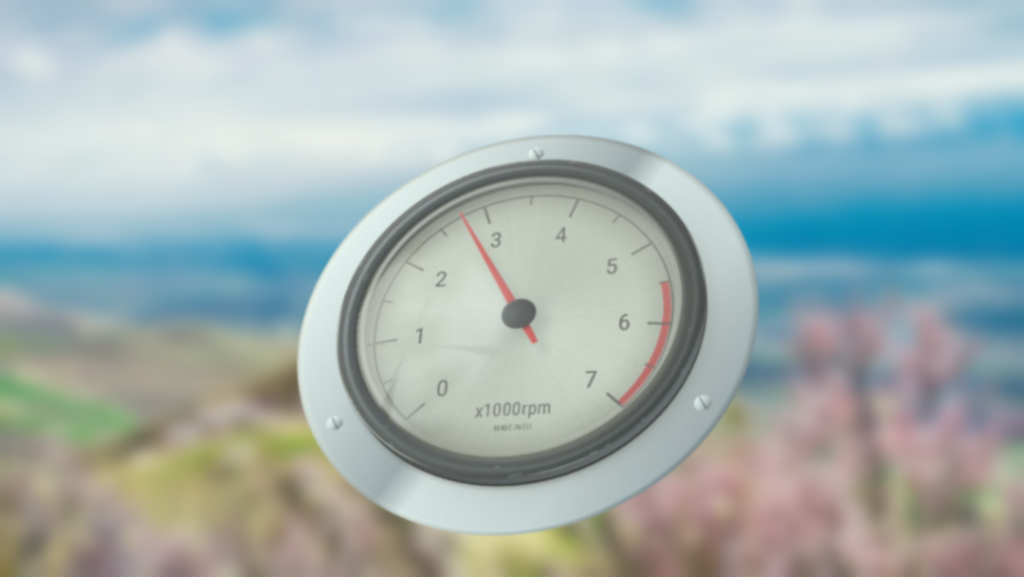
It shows 2750,rpm
